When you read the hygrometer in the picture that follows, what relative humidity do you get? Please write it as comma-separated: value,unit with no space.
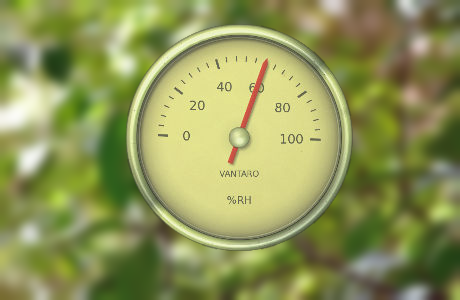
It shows 60,%
